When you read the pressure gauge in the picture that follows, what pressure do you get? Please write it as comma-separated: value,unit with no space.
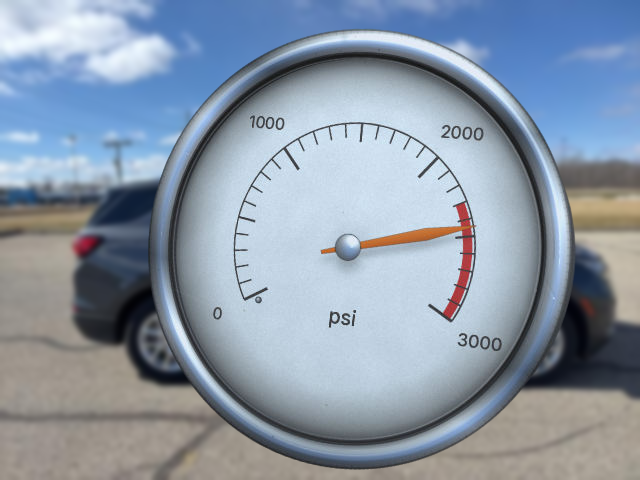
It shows 2450,psi
